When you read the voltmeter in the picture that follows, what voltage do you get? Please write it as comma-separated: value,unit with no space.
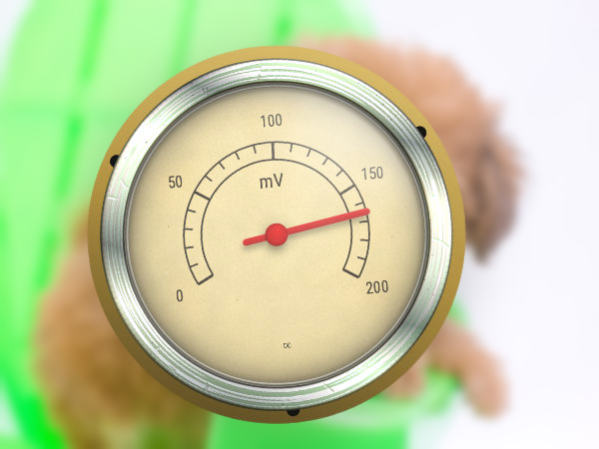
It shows 165,mV
